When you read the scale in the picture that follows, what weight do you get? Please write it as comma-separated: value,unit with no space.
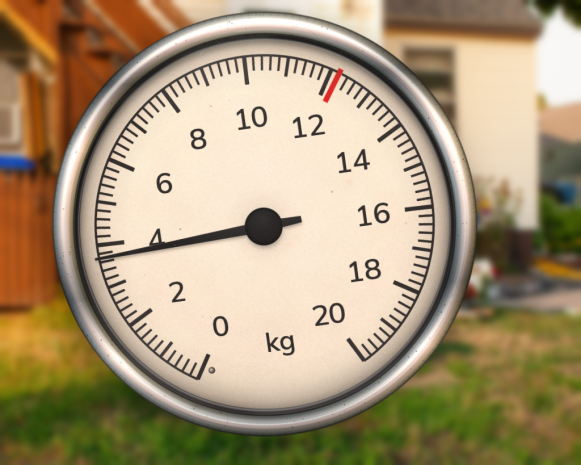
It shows 3.7,kg
